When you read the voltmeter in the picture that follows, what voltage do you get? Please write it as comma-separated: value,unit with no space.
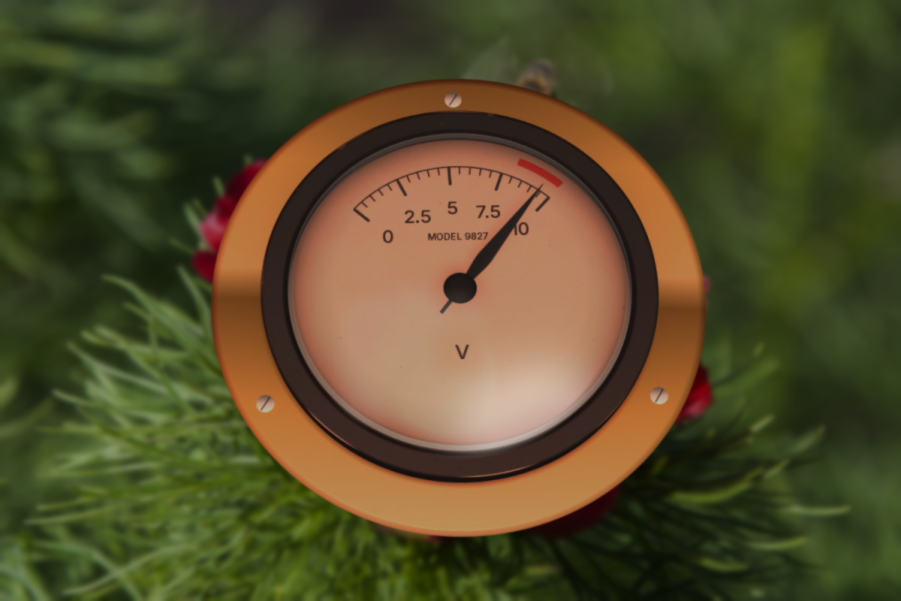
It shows 9.5,V
